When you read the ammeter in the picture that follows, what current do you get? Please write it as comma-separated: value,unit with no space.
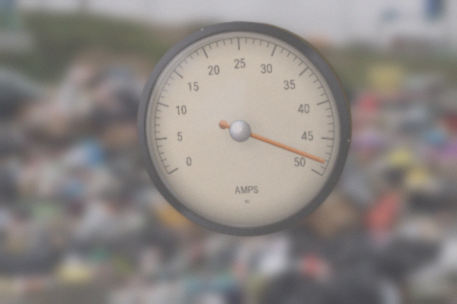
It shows 48,A
